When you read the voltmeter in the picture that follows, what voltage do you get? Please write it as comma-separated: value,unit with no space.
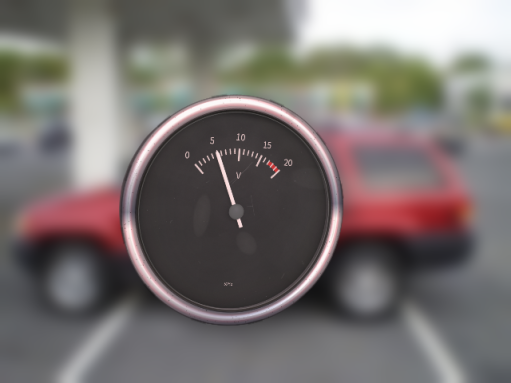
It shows 5,V
